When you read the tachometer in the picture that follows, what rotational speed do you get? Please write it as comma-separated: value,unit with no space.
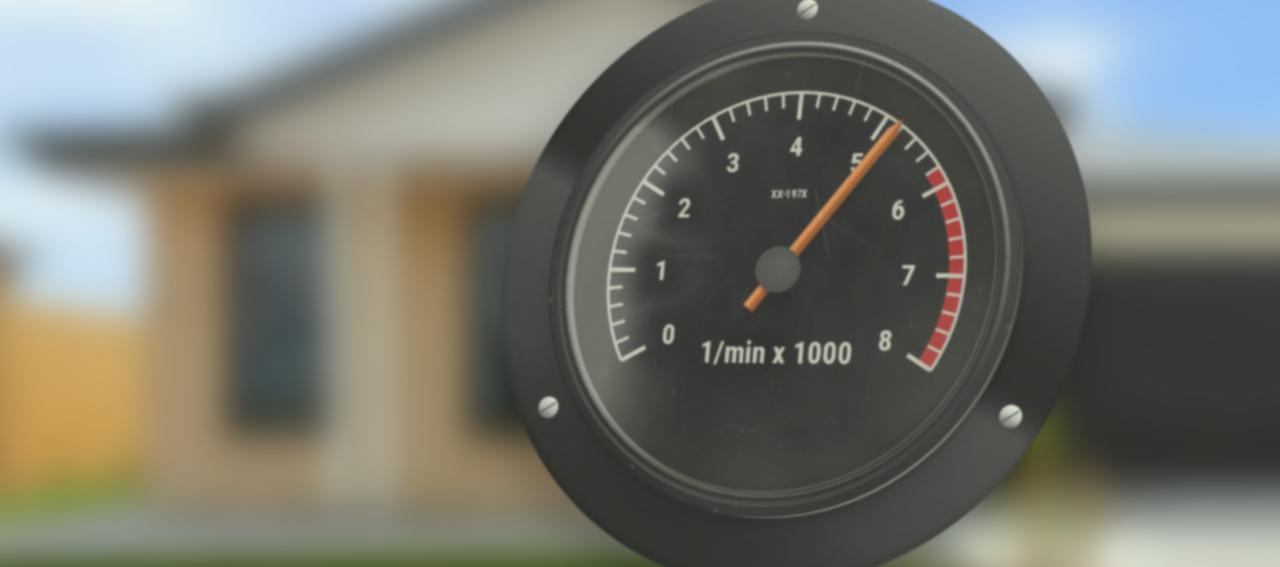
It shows 5200,rpm
